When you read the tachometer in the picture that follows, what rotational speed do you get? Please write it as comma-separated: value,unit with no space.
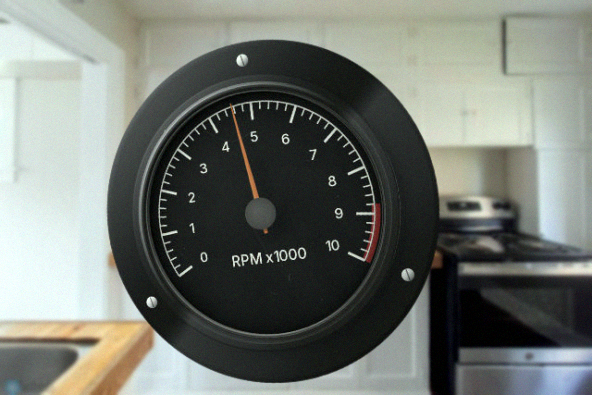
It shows 4600,rpm
